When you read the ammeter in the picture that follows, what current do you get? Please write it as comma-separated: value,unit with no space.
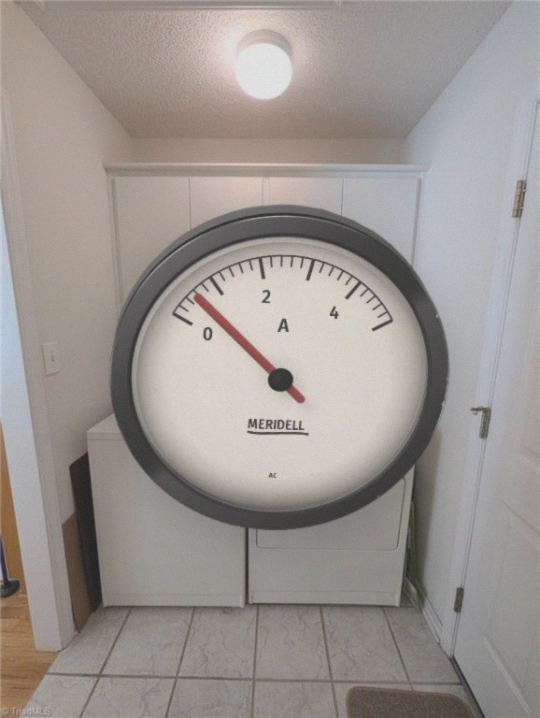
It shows 0.6,A
